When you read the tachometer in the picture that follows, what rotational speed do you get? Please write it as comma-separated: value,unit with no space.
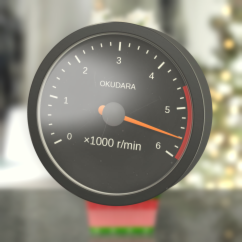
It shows 5600,rpm
